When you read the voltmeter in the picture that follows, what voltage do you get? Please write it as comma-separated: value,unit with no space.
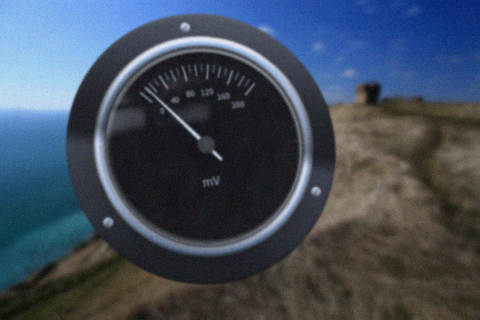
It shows 10,mV
